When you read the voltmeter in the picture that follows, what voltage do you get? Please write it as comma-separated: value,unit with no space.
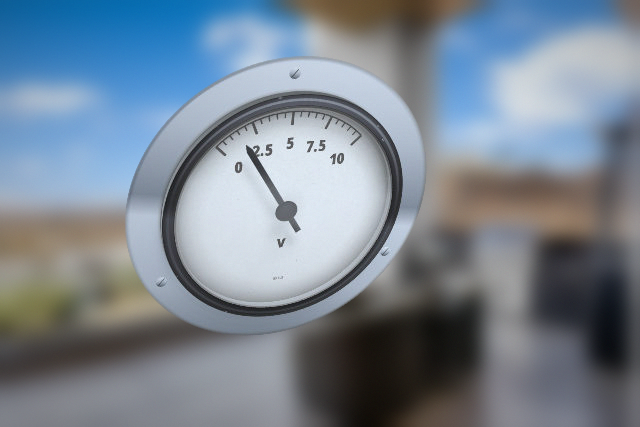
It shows 1.5,V
